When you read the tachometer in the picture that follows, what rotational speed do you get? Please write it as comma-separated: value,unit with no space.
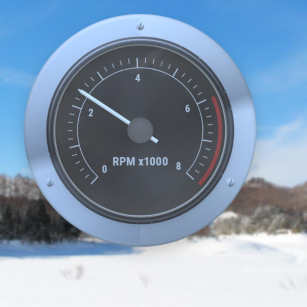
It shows 2400,rpm
